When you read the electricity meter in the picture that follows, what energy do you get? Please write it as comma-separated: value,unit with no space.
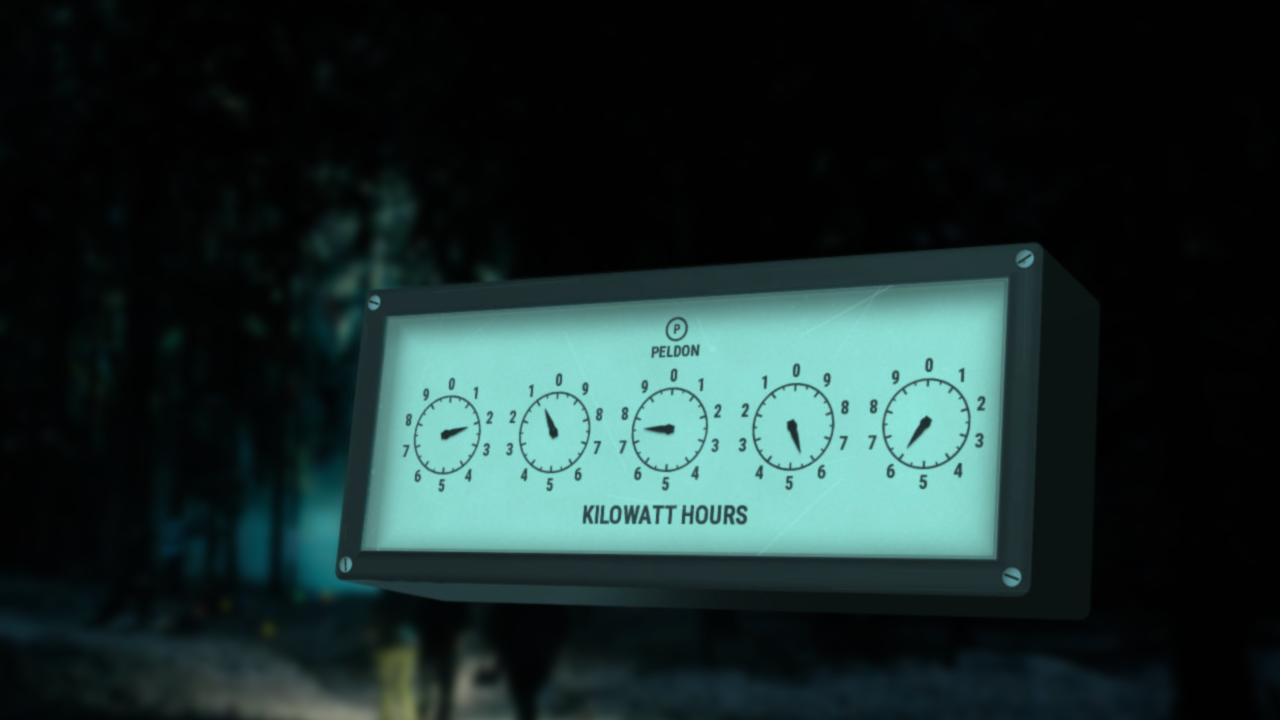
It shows 20756,kWh
